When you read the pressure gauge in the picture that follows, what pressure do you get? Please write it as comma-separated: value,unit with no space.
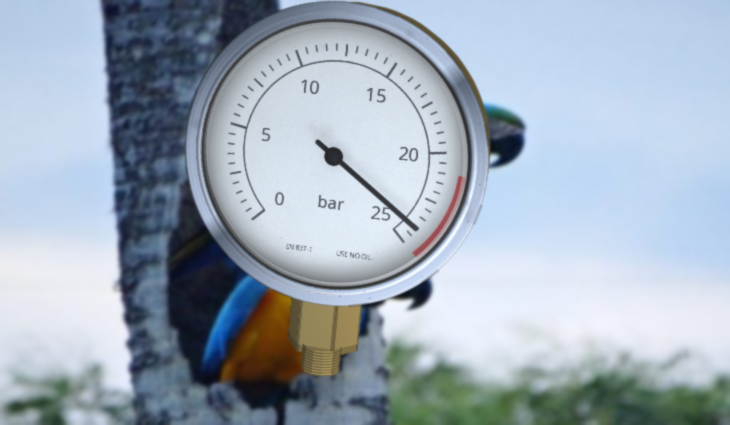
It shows 24,bar
